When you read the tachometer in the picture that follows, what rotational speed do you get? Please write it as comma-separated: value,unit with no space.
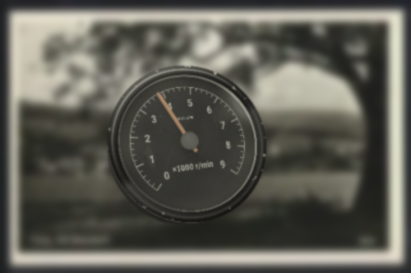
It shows 3800,rpm
